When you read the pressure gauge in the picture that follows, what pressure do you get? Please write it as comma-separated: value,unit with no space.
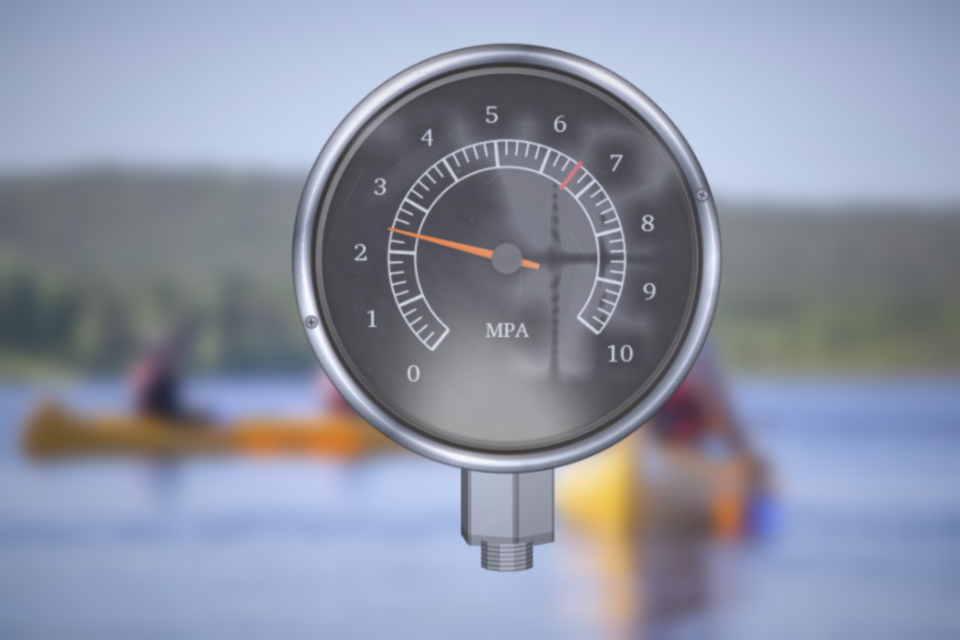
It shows 2.4,MPa
